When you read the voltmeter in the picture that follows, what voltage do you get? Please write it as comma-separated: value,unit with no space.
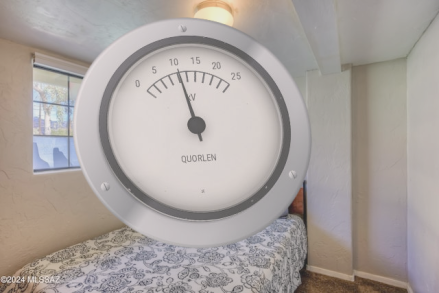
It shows 10,kV
